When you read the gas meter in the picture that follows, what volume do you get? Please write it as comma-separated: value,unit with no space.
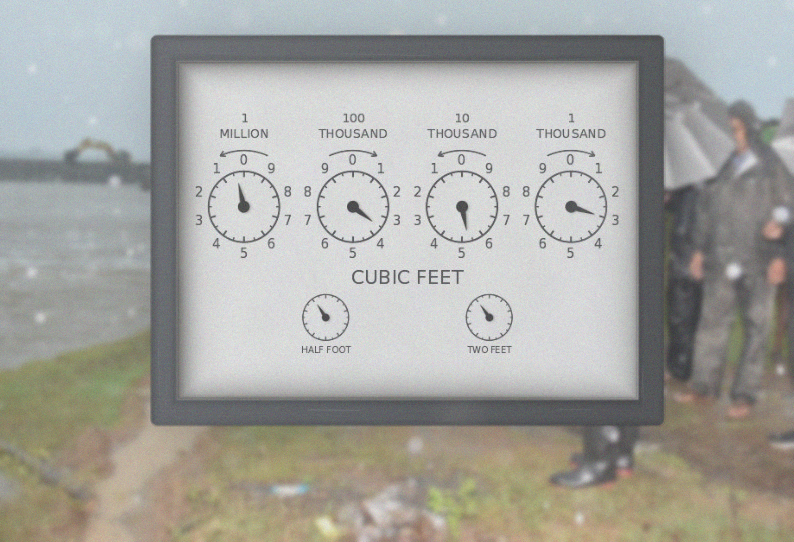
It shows 35300,ft³
